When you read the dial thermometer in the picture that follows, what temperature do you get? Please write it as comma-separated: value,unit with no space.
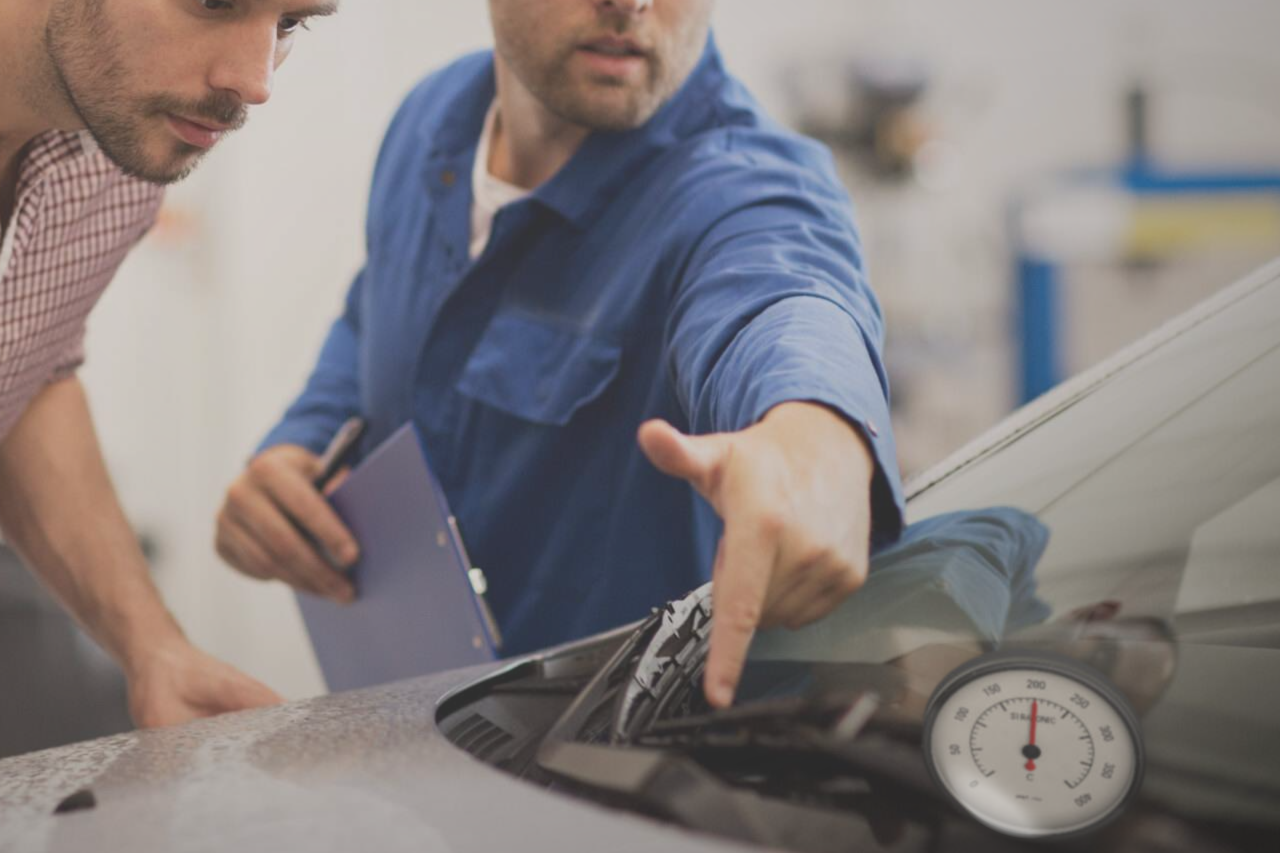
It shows 200,°C
